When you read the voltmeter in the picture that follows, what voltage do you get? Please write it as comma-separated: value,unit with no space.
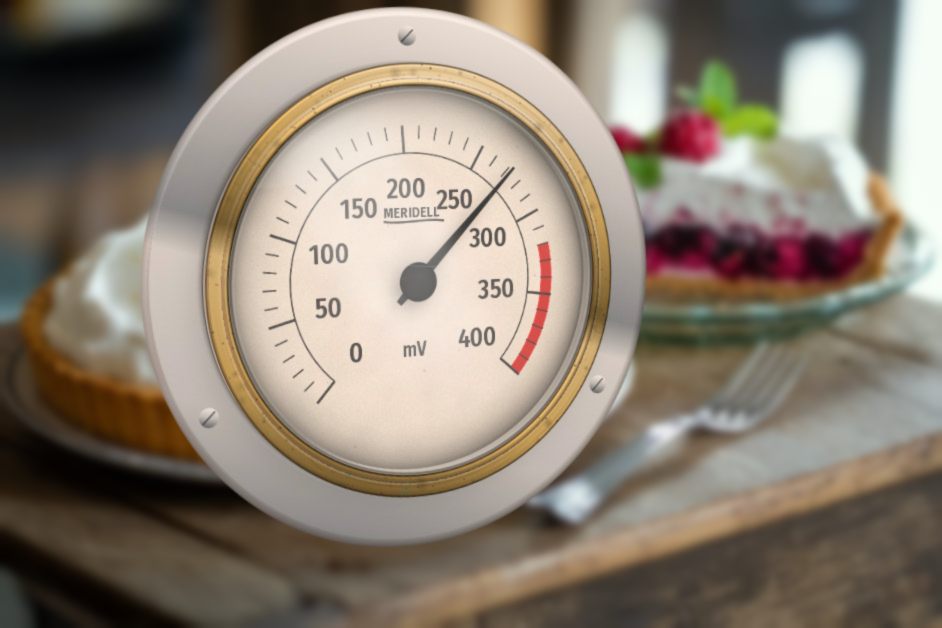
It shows 270,mV
